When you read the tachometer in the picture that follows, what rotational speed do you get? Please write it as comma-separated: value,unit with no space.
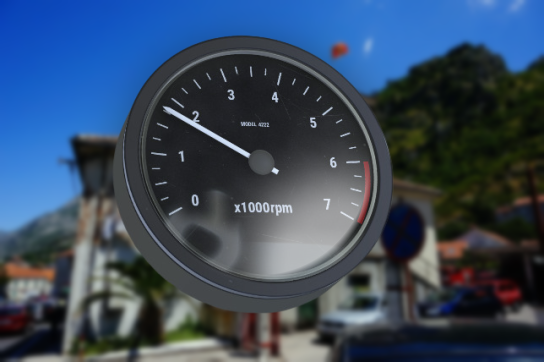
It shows 1750,rpm
